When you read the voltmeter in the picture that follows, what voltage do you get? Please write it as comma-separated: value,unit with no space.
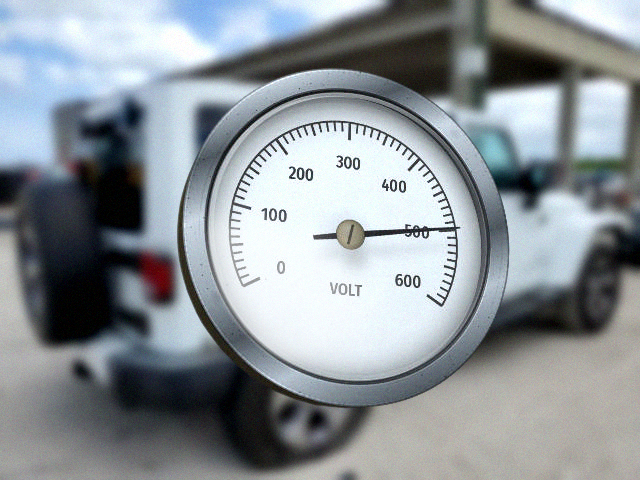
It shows 500,V
